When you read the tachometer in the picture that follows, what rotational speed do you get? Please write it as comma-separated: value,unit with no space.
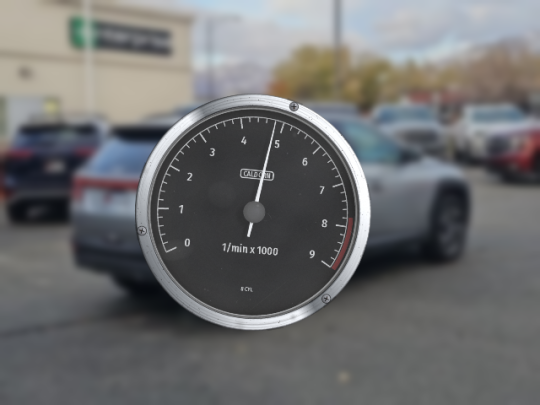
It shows 4800,rpm
